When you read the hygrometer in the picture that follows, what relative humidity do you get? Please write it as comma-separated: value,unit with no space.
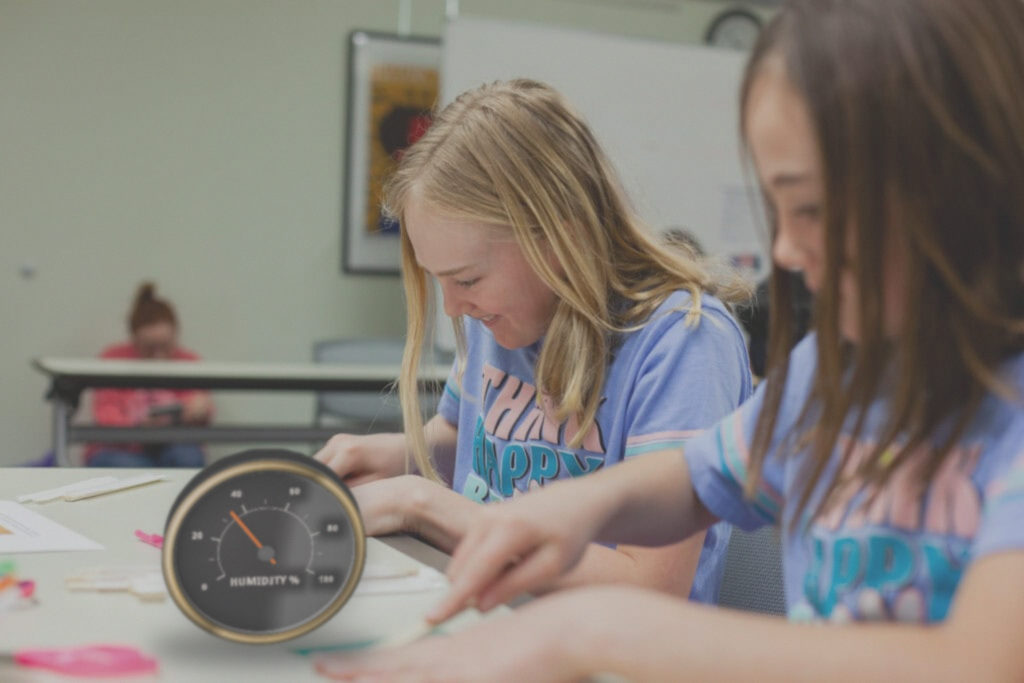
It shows 35,%
